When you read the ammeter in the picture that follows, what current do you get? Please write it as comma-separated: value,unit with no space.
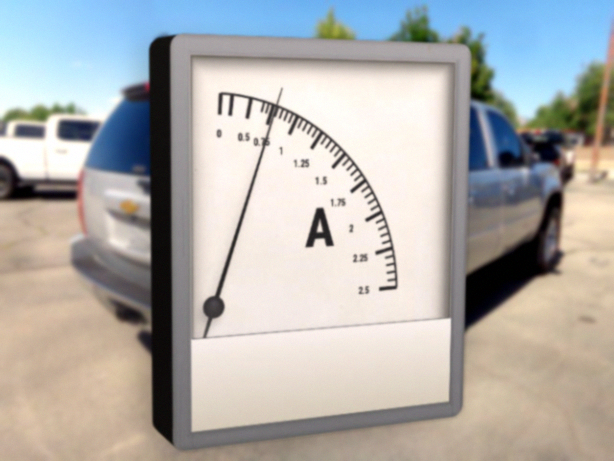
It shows 0.75,A
